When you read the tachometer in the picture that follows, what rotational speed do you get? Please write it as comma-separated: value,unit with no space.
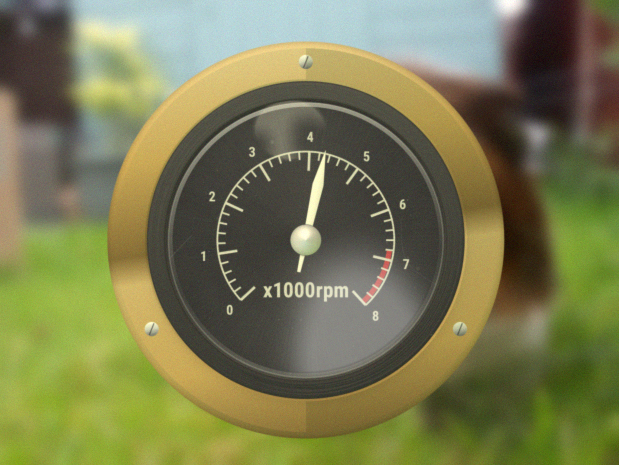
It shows 4300,rpm
